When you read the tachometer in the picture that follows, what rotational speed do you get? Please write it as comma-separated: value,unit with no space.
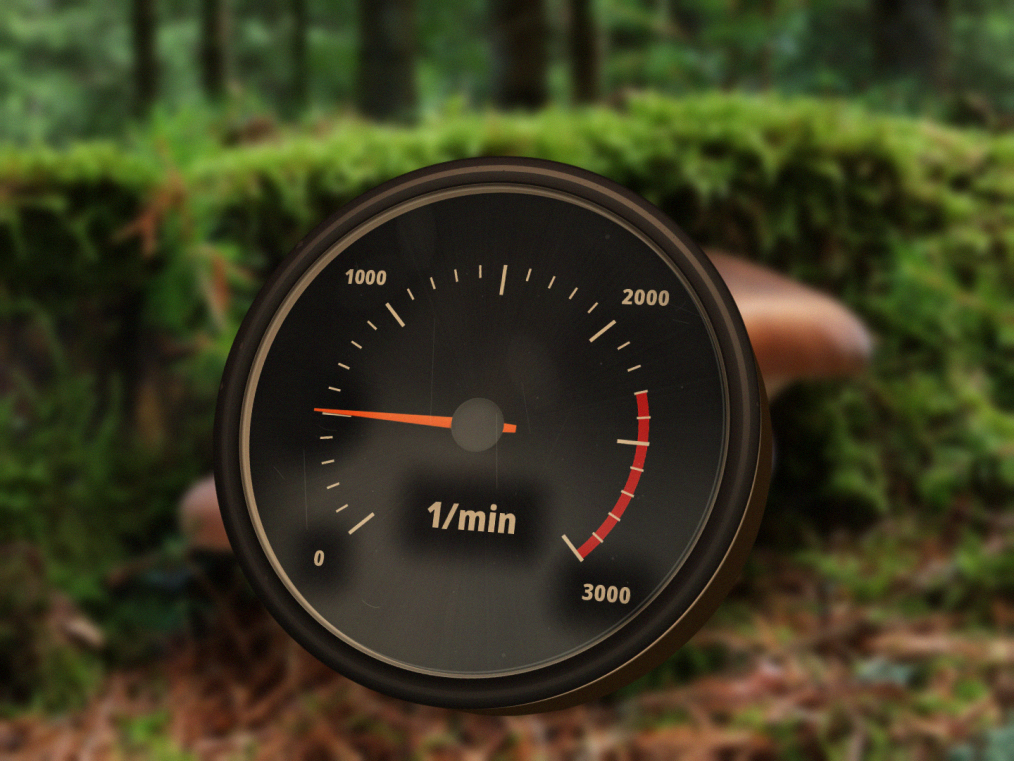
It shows 500,rpm
